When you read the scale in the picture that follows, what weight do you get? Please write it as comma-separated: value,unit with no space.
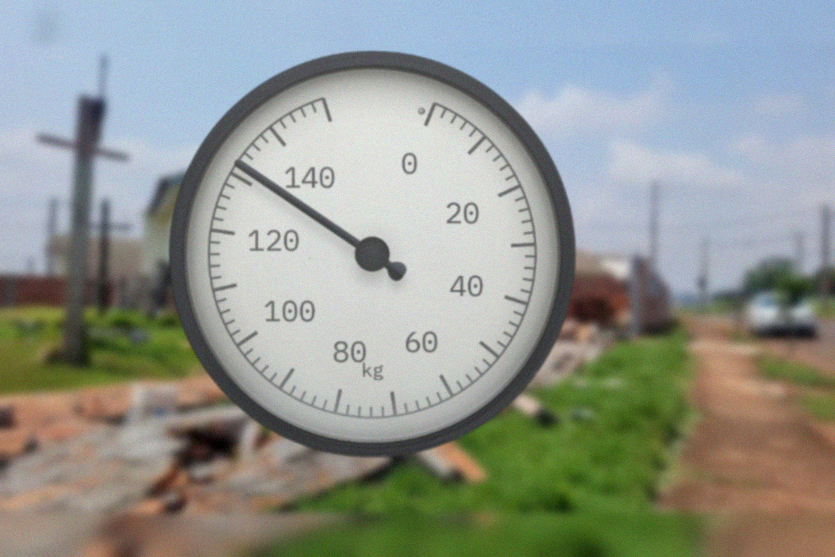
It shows 132,kg
